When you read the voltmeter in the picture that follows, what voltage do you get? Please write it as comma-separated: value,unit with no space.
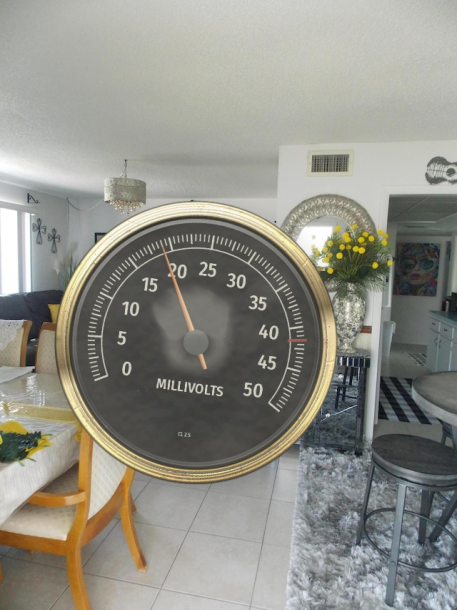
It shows 19,mV
